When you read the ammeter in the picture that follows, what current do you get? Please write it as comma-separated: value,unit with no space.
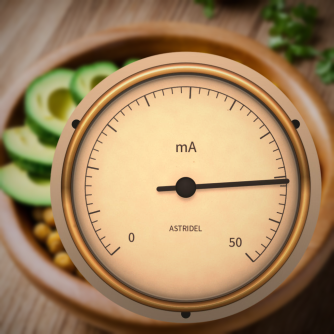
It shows 40.5,mA
